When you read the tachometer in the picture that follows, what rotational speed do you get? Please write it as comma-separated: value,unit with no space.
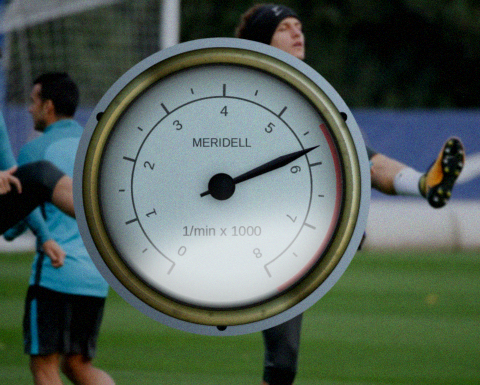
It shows 5750,rpm
